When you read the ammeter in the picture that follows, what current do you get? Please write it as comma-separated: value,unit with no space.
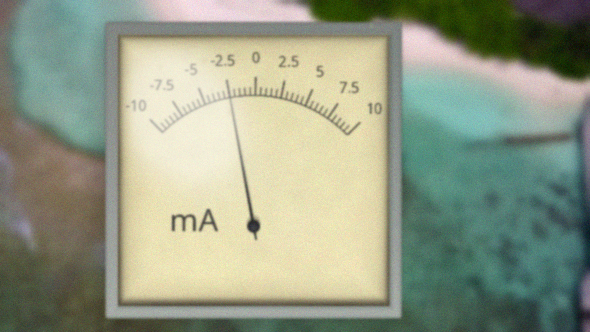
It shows -2.5,mA
